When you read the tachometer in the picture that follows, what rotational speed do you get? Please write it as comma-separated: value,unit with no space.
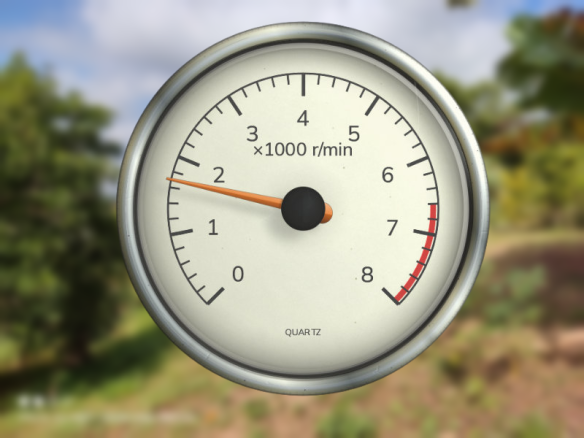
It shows 1700,rpm
